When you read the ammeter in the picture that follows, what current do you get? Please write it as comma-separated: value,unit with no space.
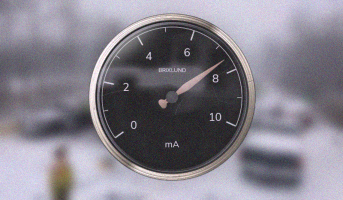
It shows 7.5,mA
